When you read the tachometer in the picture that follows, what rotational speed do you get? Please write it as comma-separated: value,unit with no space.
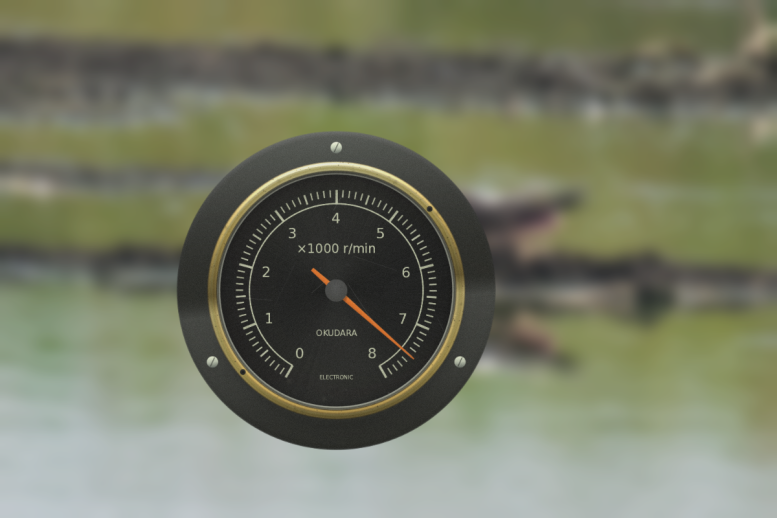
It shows 7500,rpm
